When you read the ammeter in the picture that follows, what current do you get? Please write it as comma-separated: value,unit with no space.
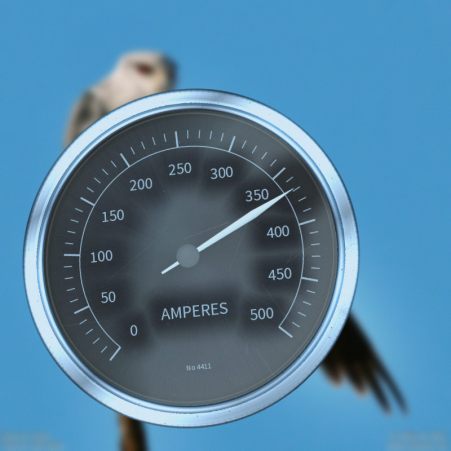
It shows 370,A
